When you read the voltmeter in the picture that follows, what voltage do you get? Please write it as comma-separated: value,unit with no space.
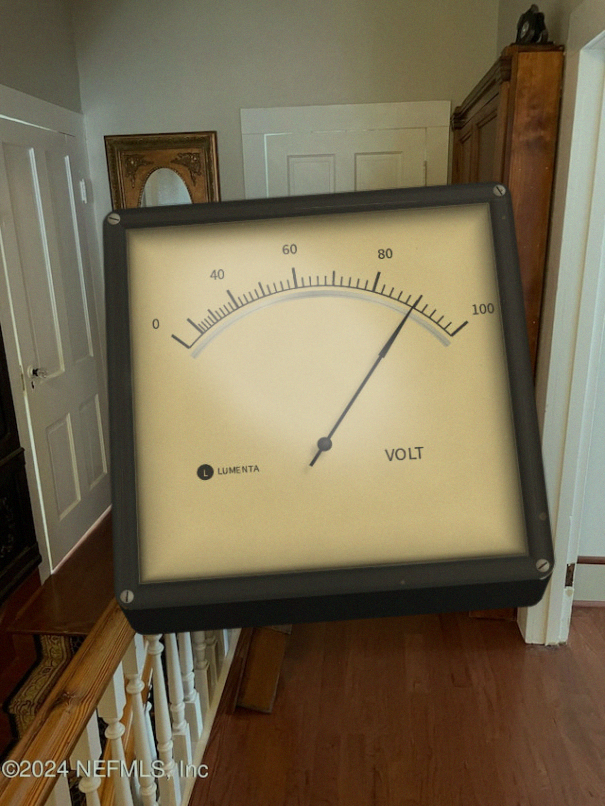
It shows 90,V
